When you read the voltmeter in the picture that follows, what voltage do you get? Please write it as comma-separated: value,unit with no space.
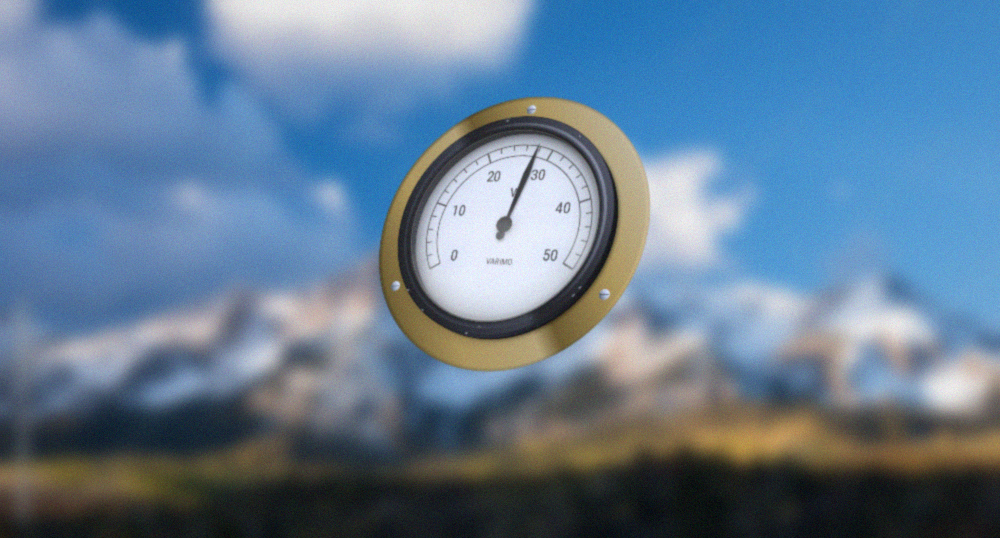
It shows 28,V
